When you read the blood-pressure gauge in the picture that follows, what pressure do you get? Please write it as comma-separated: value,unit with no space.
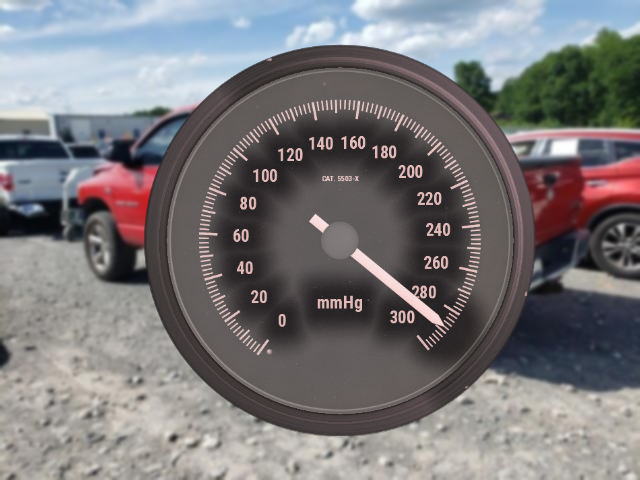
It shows 288,mmHg
